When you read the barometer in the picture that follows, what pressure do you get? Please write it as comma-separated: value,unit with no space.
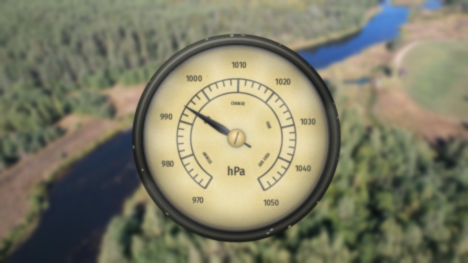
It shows 994,hPa
